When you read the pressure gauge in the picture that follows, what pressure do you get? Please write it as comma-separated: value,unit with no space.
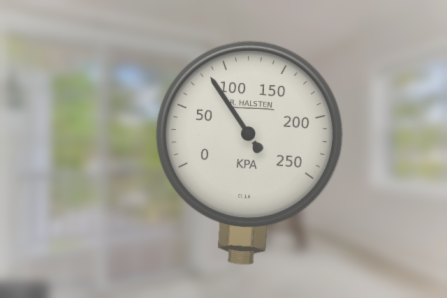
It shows 85,kPa
